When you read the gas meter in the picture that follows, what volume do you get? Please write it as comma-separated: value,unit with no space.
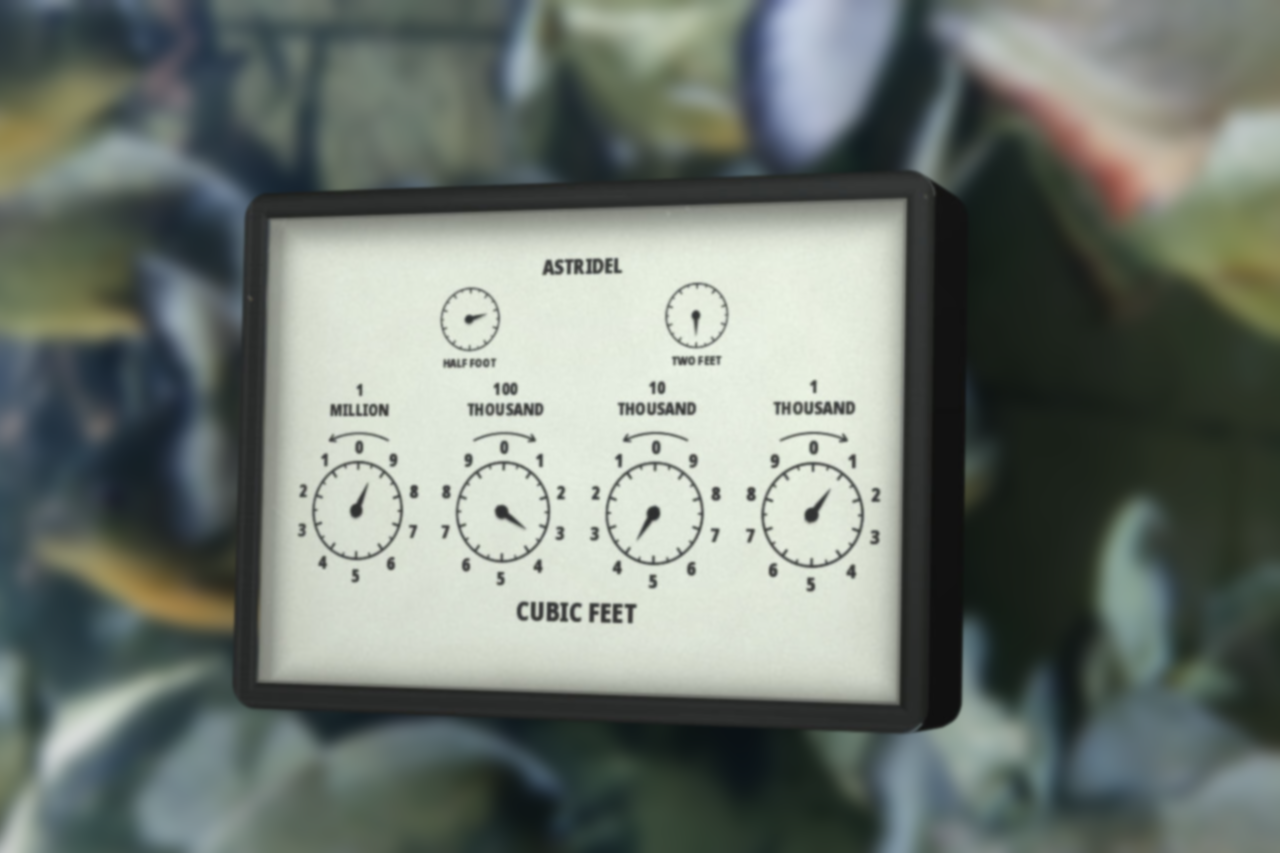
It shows 934100,ft³
